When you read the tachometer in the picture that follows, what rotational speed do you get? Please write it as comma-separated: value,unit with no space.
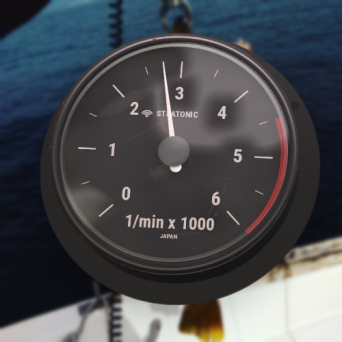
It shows 2750,rpm
